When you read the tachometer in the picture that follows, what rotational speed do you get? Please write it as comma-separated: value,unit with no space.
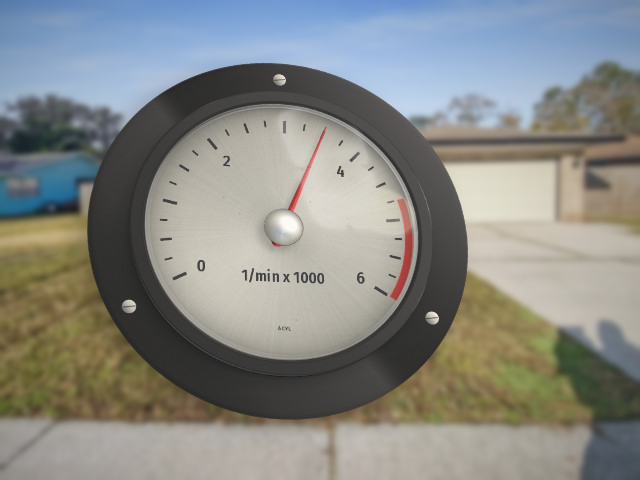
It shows 3500,rpm
